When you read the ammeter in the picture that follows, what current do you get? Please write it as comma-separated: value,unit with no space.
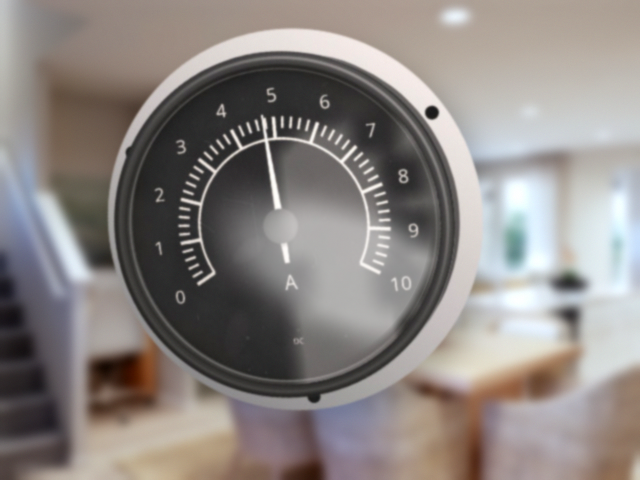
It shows 4.8,A
